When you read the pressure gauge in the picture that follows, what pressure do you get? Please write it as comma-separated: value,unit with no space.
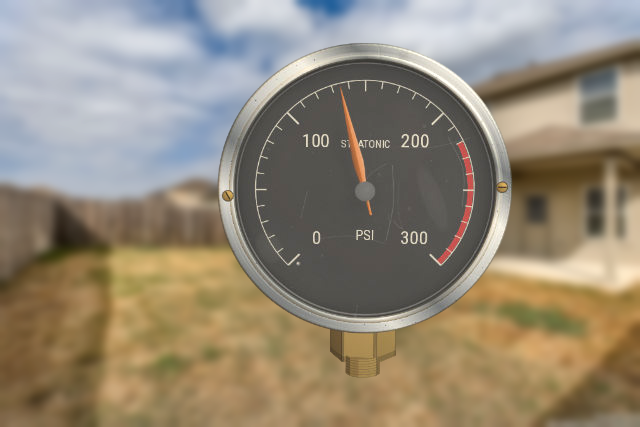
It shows 135,psi
